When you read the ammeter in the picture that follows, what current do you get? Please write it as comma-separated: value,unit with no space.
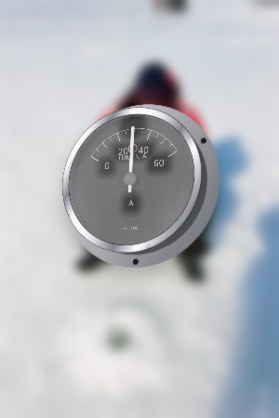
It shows 30,A
